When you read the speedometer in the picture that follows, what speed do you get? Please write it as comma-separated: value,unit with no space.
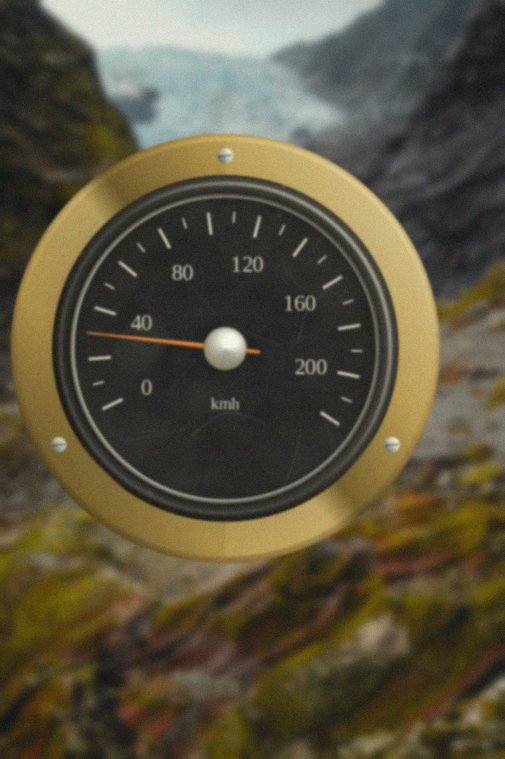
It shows 30,km/h
